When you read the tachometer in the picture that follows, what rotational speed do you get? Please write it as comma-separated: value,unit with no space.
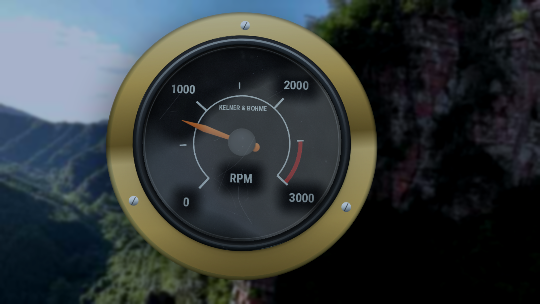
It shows 750,rpm
